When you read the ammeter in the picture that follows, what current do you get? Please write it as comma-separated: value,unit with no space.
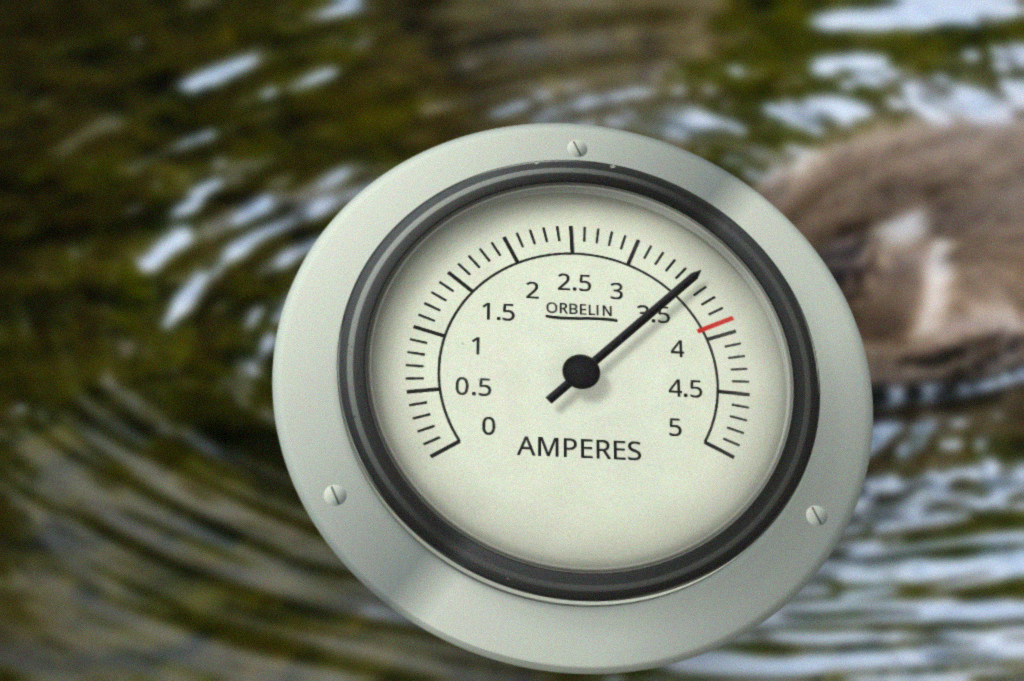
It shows 3.5,A
